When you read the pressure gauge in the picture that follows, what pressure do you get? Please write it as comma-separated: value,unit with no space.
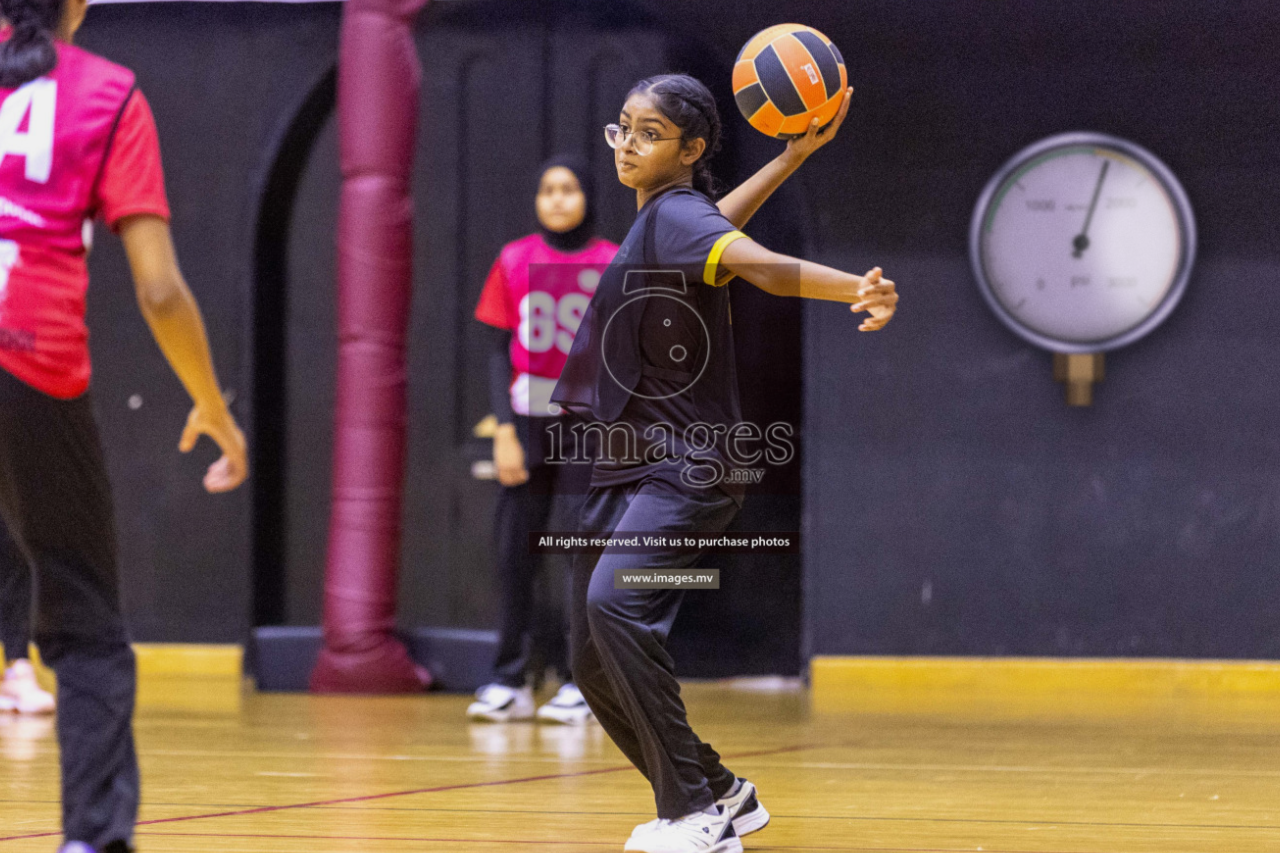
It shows 1700,psi
